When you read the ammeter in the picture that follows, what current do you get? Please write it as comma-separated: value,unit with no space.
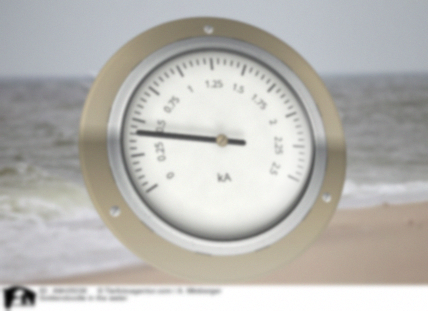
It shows 0.4,kA
